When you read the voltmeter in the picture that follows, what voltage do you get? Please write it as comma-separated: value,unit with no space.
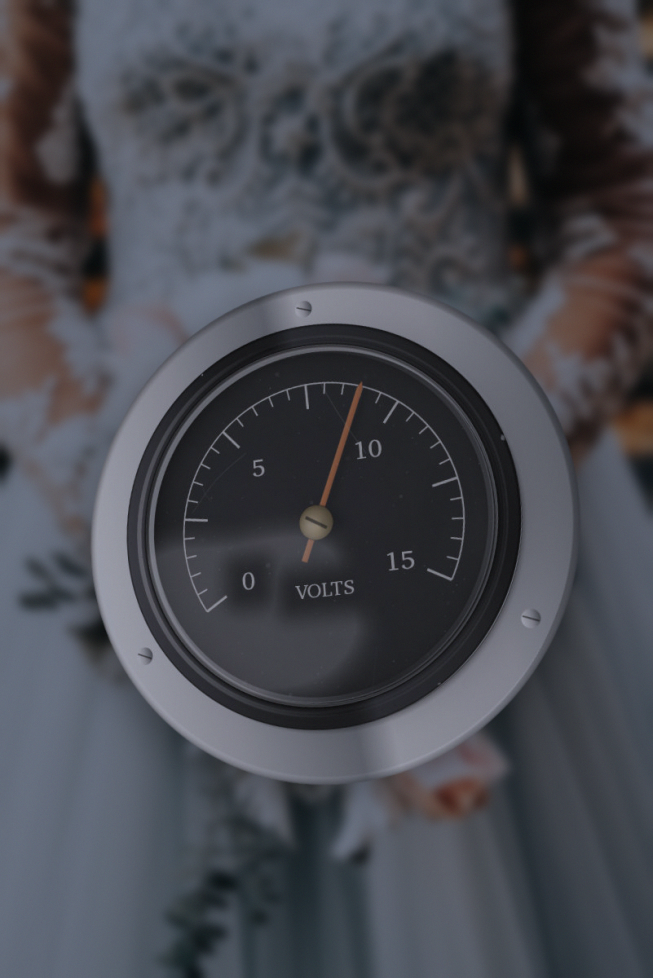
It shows 9,V
